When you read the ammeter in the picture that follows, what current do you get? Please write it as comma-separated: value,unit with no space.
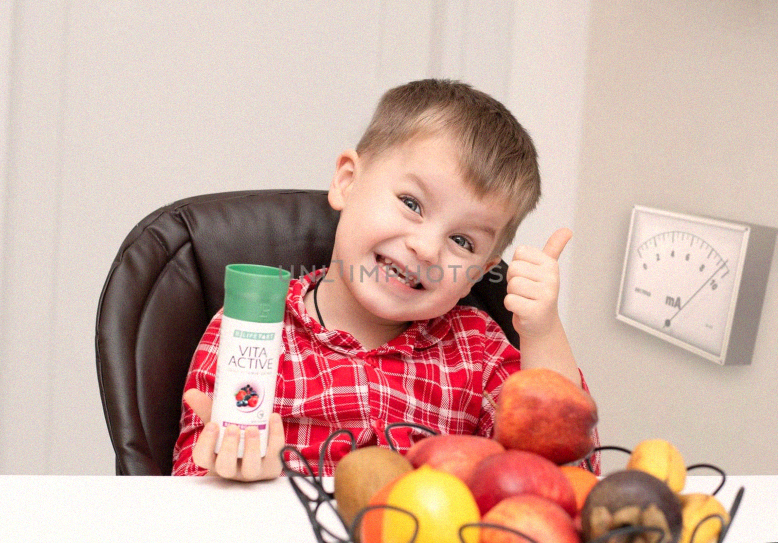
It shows 9.5,mA
